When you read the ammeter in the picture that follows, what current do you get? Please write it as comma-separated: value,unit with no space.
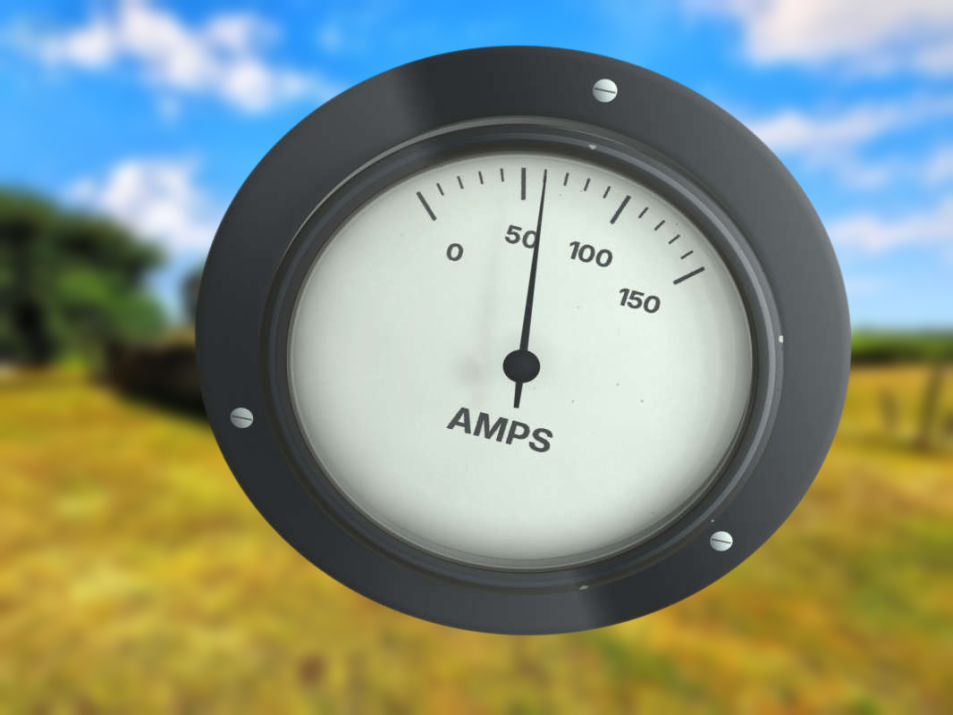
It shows 60,A
